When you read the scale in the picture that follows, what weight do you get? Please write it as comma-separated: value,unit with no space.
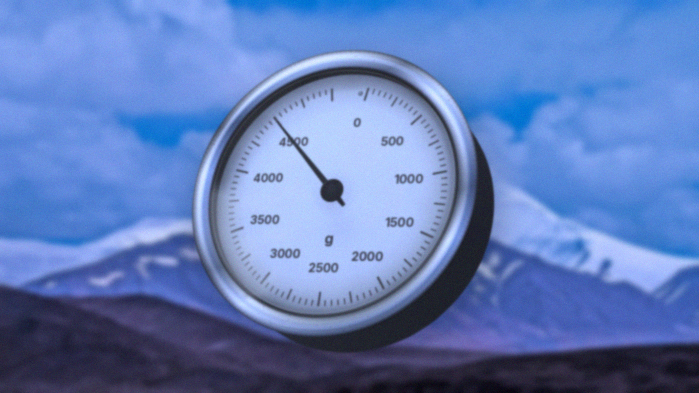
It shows 4500,g
